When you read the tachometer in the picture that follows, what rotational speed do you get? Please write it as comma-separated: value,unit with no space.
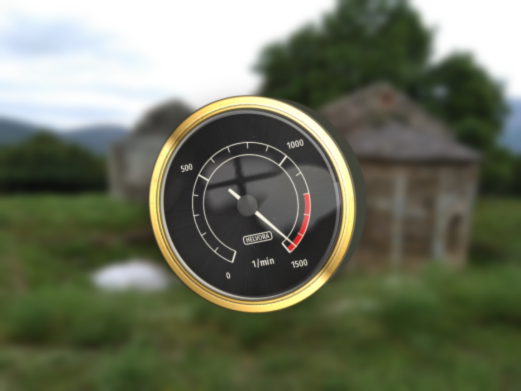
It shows 1450,rpm
